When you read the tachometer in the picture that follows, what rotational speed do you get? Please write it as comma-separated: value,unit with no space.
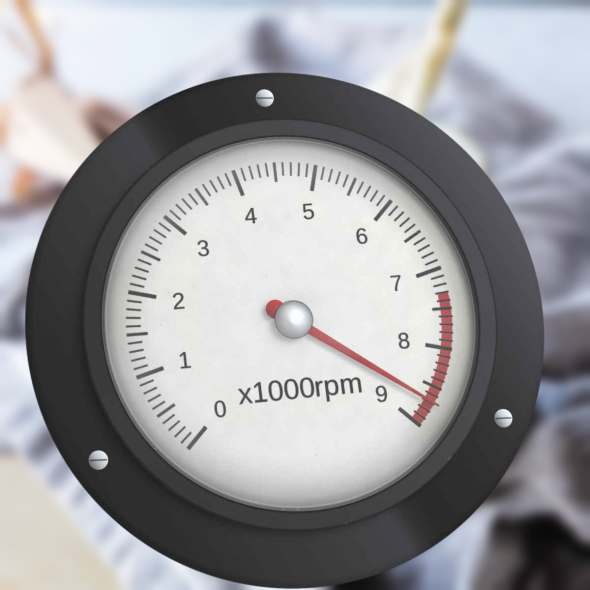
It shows 8700,rpm
